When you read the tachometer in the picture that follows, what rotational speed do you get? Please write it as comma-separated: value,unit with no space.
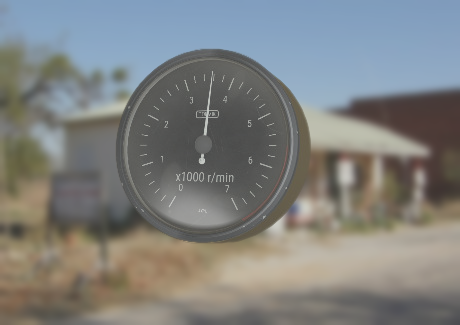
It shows 3600,rpm
